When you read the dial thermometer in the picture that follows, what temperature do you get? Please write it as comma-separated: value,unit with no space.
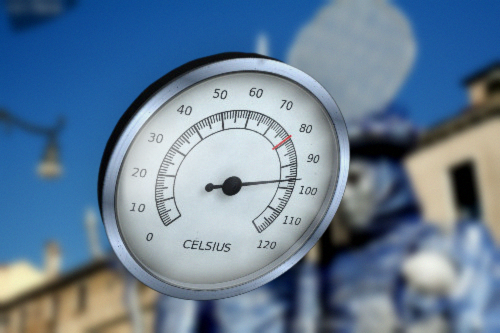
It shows 95,°C
